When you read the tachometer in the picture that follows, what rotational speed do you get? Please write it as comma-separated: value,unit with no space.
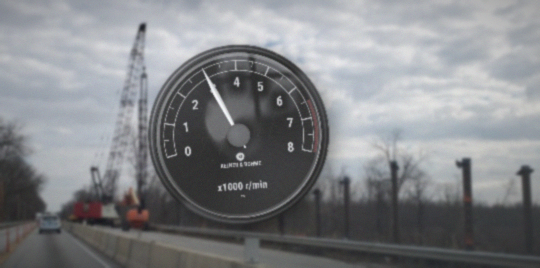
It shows 3000,rpm
